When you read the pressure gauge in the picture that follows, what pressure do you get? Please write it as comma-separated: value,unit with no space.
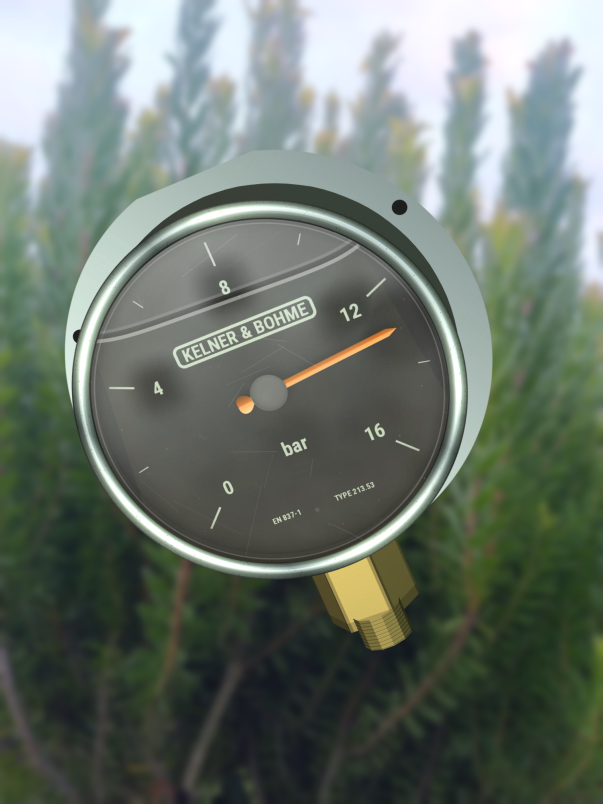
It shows 13,bar
